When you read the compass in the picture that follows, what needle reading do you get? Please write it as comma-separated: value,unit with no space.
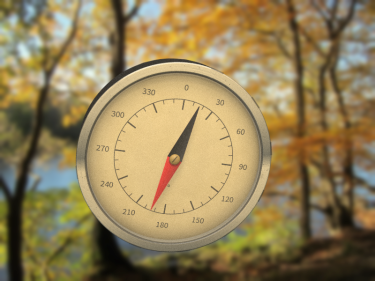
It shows 195,°
